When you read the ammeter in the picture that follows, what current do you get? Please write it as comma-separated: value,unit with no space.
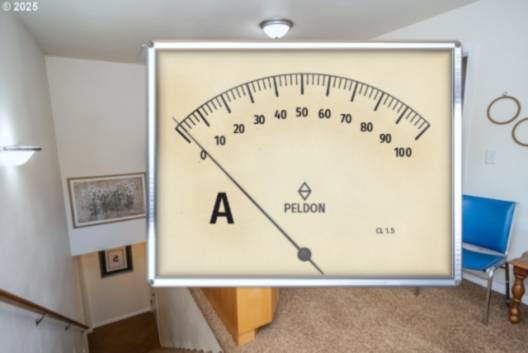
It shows 2,A
